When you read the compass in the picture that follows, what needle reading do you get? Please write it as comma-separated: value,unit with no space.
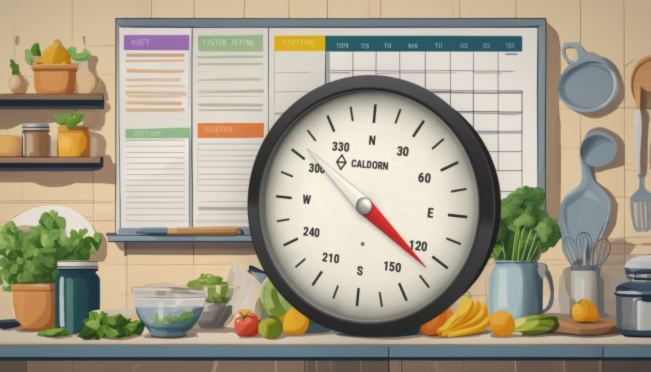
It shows 127.5,°
